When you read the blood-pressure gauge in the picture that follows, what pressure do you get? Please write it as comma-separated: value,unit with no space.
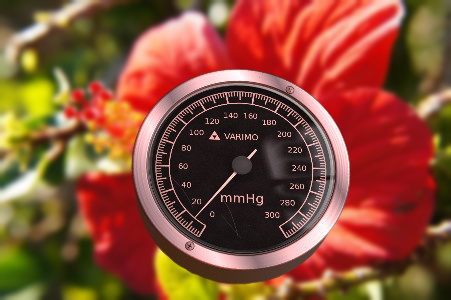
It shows 10,mmHg
